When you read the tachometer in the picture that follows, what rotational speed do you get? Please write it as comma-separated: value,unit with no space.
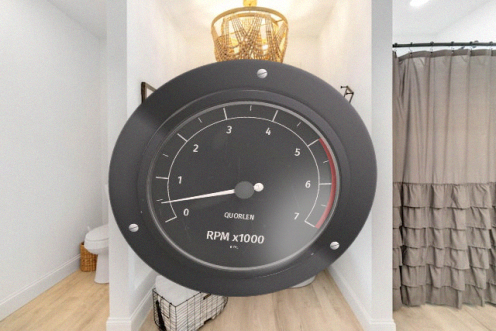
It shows 500,rpm
